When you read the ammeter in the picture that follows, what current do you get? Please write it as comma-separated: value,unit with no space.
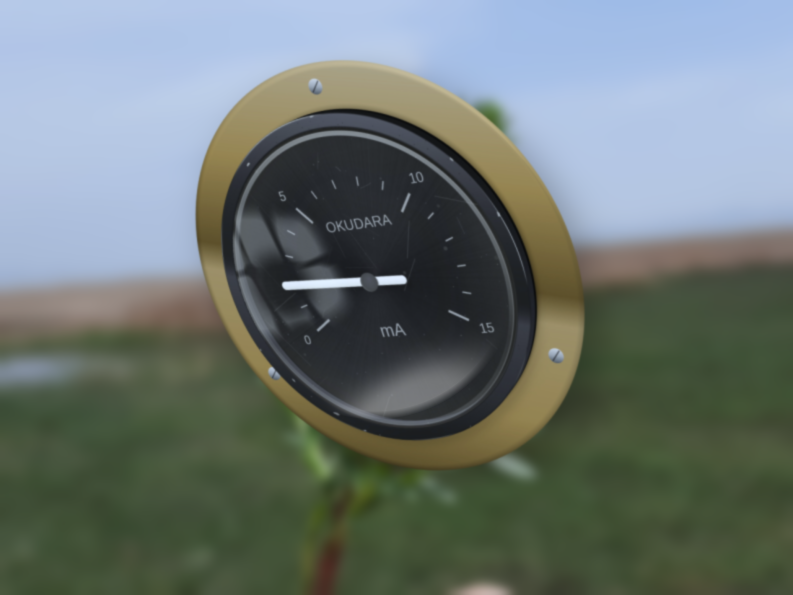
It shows 2,mA
